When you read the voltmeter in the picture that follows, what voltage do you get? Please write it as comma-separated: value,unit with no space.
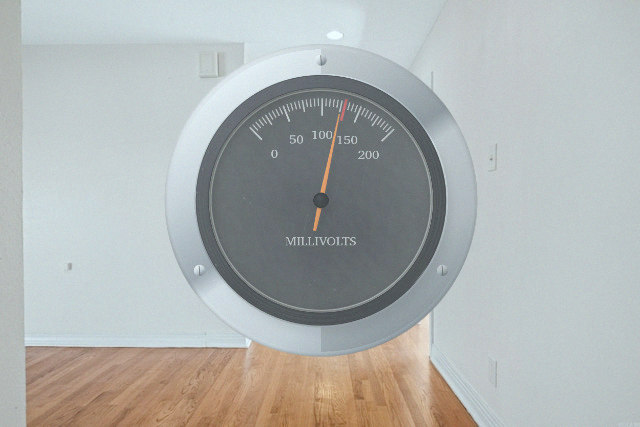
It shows 125,mV
